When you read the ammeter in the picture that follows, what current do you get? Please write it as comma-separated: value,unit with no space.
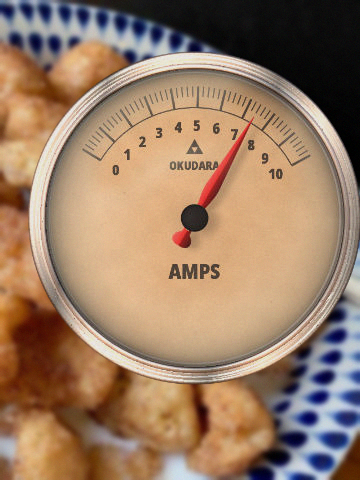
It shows 7.4,A
